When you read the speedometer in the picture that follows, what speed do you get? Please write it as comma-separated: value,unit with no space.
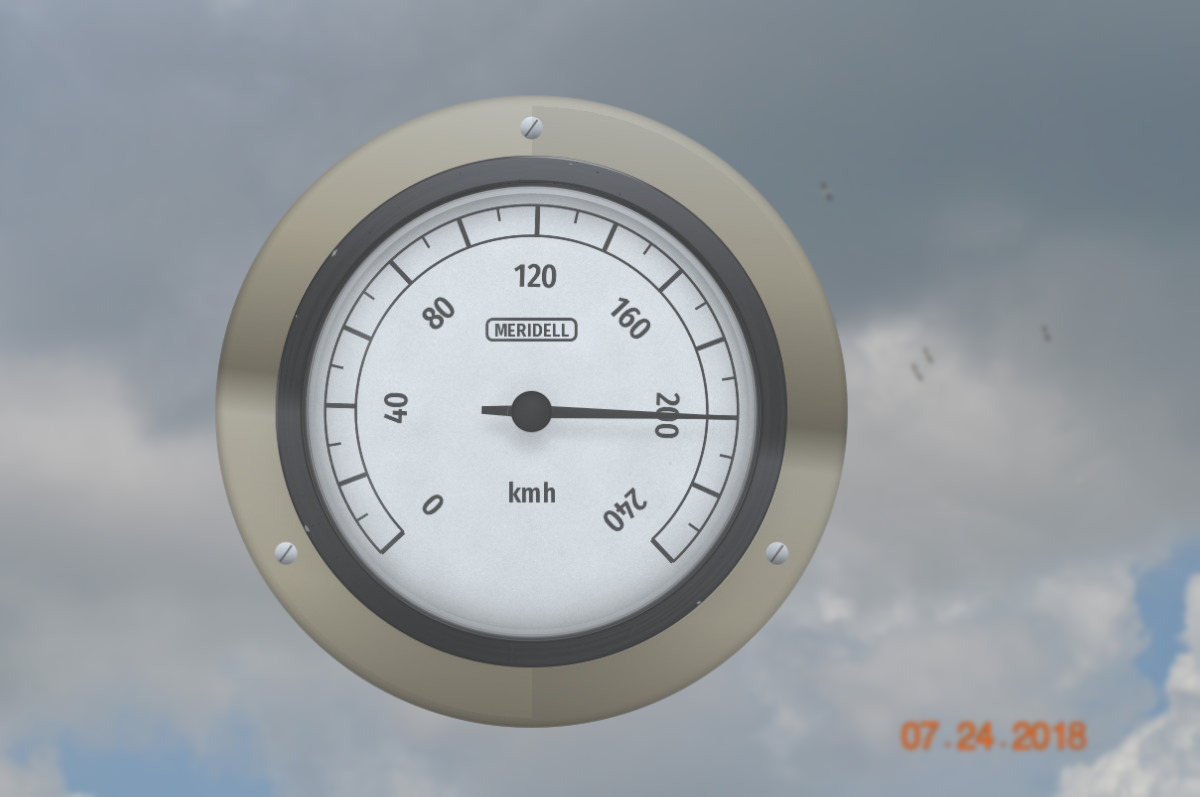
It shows 200,km/h
